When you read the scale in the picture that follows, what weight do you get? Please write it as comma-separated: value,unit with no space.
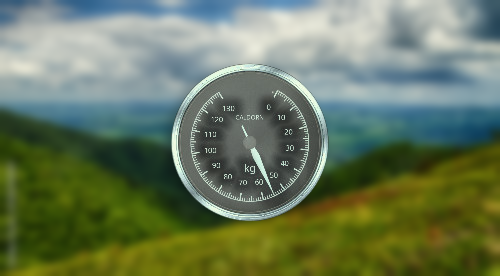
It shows 55,kg
